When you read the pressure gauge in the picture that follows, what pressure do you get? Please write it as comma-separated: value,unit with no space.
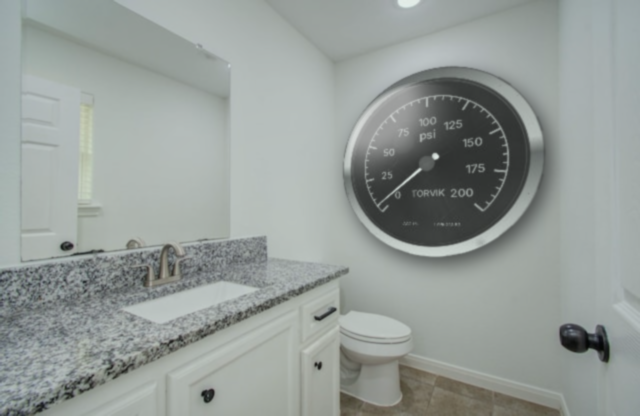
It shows 5,psi
